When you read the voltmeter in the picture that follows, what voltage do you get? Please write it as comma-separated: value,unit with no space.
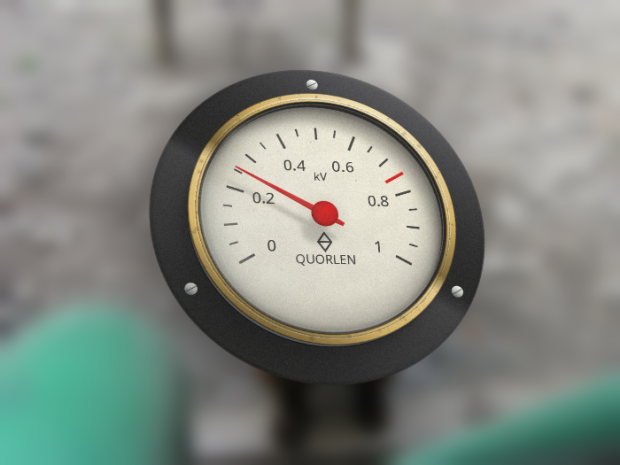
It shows 0.25,kV
